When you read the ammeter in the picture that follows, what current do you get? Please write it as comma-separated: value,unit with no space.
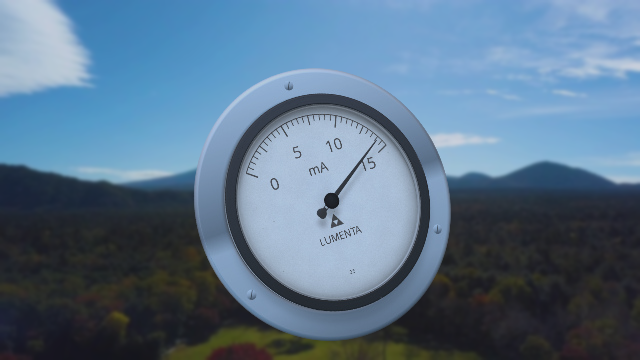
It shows 14,mA
